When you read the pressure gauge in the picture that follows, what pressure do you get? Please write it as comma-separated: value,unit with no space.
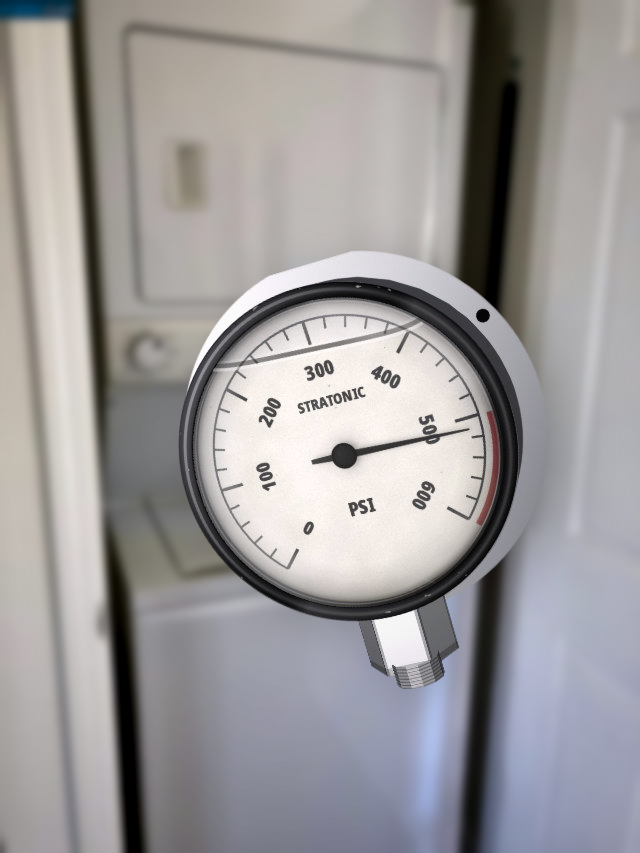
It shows 510,psi
